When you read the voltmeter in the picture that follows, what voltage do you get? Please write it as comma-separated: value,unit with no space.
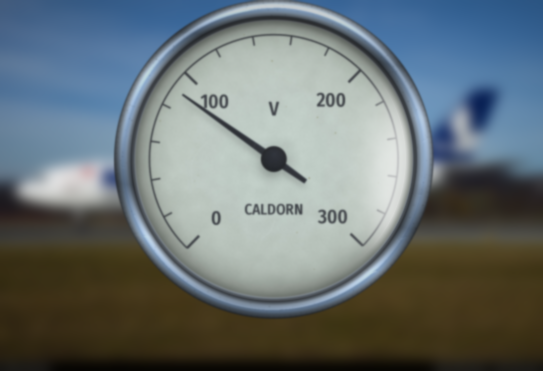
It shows 90,V
